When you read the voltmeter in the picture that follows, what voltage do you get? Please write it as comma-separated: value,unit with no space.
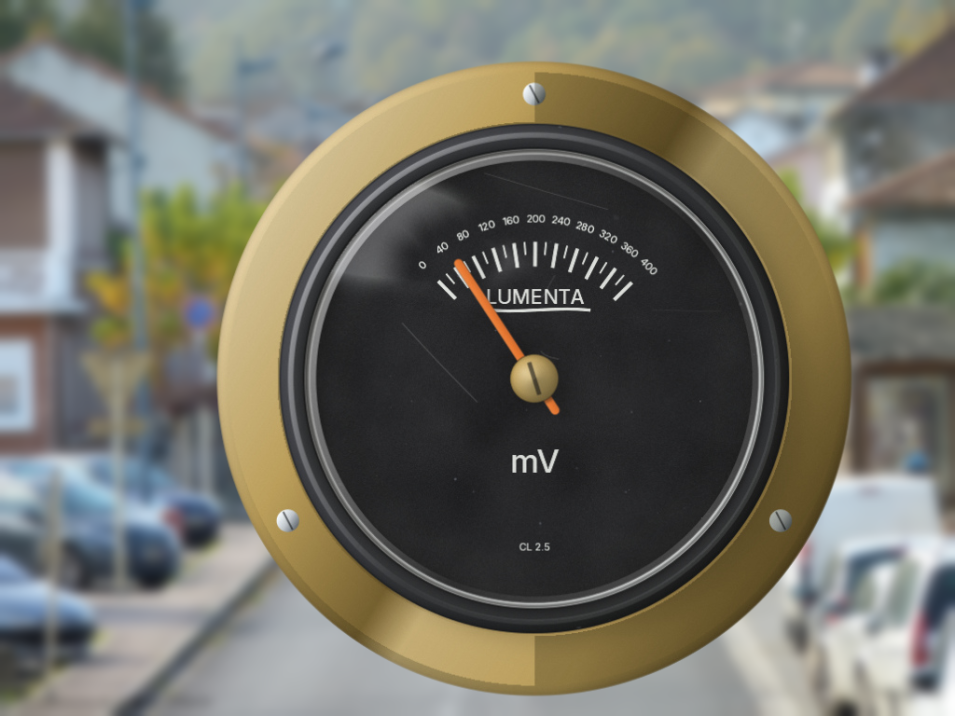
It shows 50,mV
